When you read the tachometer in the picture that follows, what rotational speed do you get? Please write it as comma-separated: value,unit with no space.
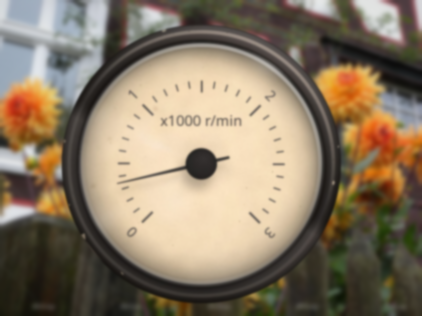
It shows 350,rpm
